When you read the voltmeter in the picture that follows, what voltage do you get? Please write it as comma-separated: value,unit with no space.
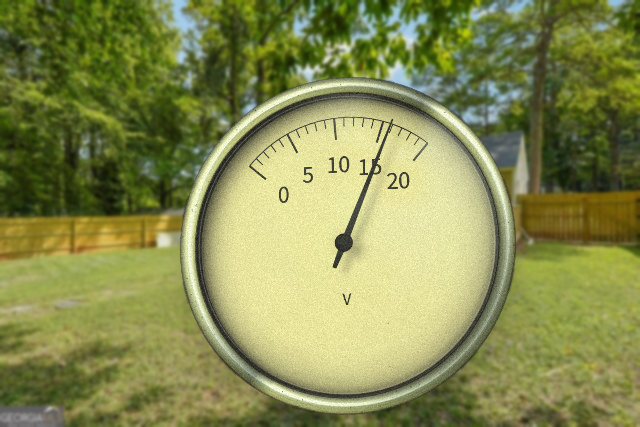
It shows 16,V
